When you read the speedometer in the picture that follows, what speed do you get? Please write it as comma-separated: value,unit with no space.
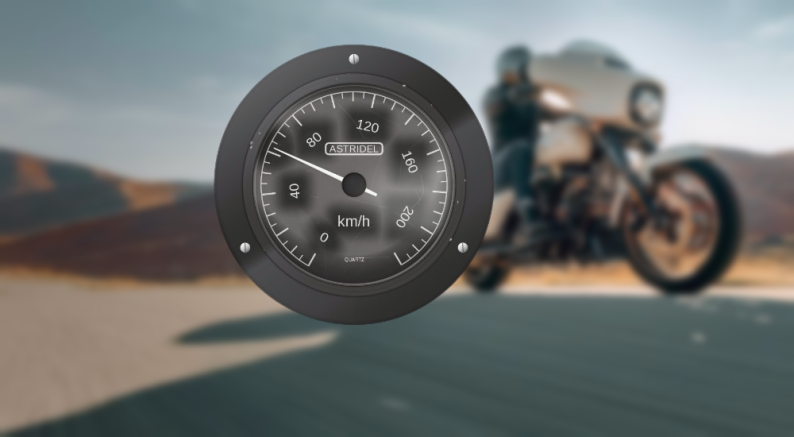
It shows 62.5,km/h
